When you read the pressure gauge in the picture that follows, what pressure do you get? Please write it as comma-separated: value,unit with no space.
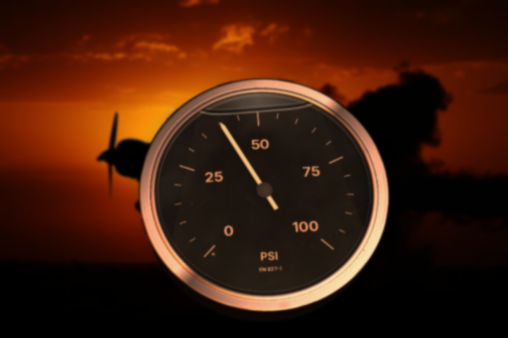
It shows 40,psi
